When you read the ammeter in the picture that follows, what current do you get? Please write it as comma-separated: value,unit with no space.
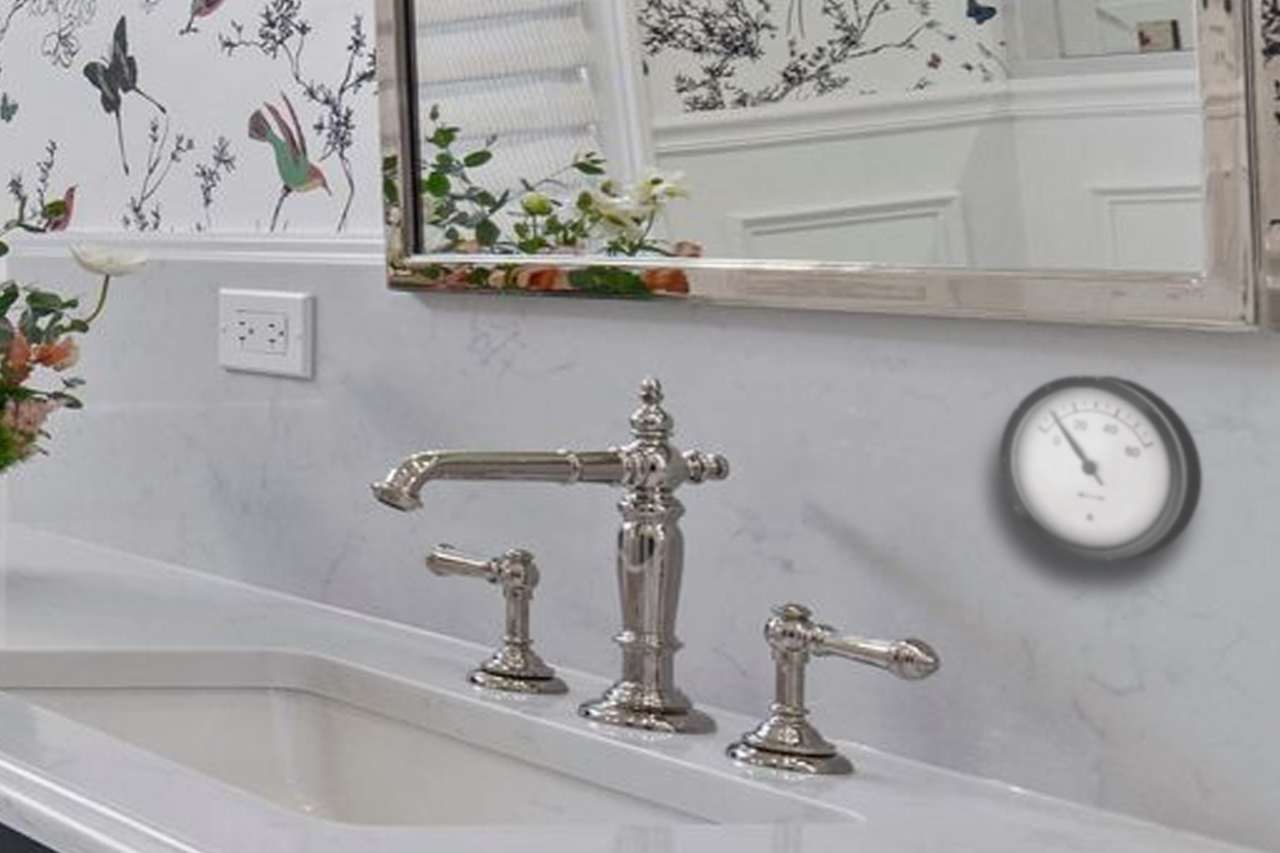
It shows 10,A
